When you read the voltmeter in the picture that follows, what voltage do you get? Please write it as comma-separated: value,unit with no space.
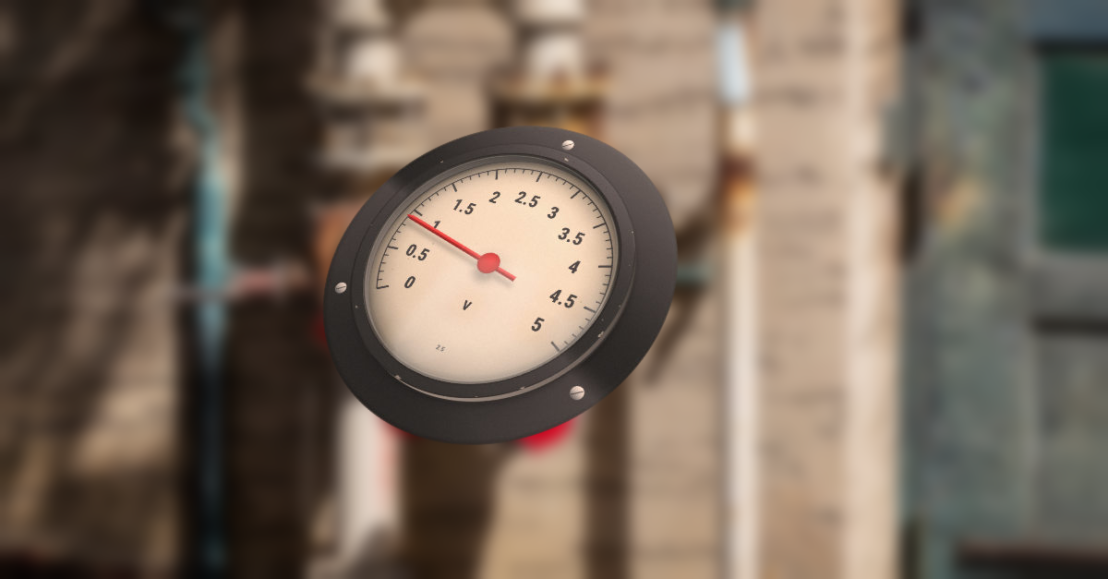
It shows 0.9,V
